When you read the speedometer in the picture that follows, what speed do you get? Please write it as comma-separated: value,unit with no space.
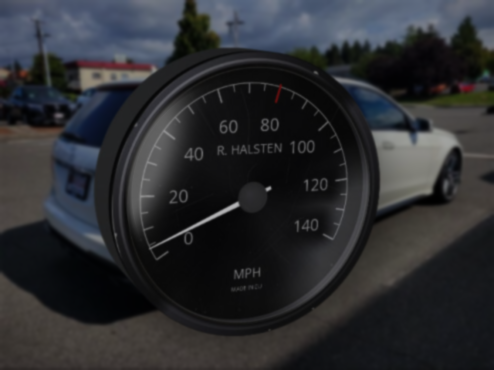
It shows 5,mph
